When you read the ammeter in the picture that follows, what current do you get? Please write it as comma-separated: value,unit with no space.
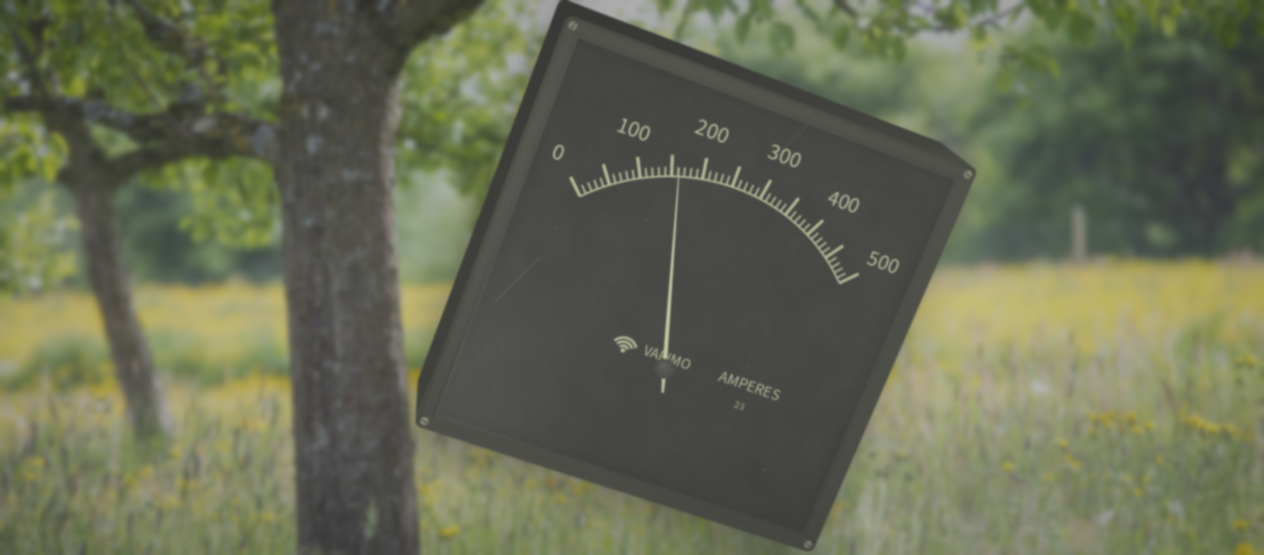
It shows 160,A
